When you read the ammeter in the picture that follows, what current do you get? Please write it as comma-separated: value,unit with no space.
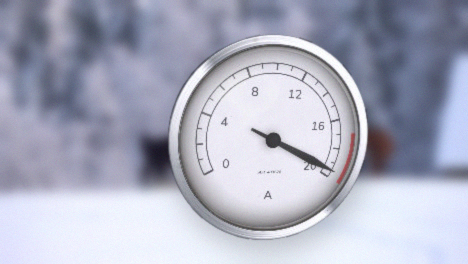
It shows 19.5,A
